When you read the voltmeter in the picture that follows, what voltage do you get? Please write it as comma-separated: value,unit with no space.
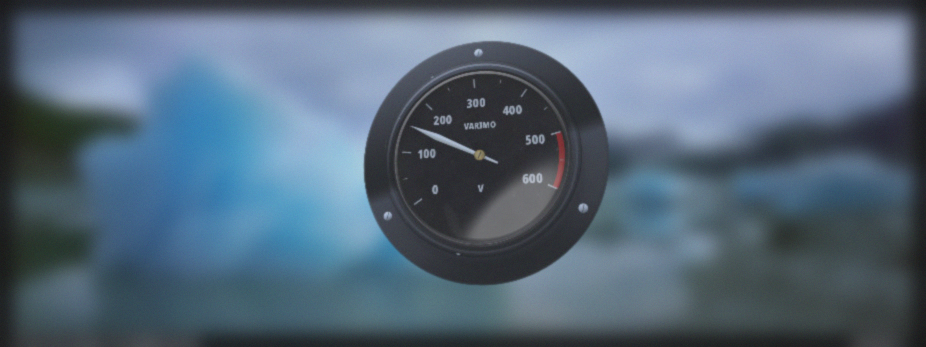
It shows 150,V
